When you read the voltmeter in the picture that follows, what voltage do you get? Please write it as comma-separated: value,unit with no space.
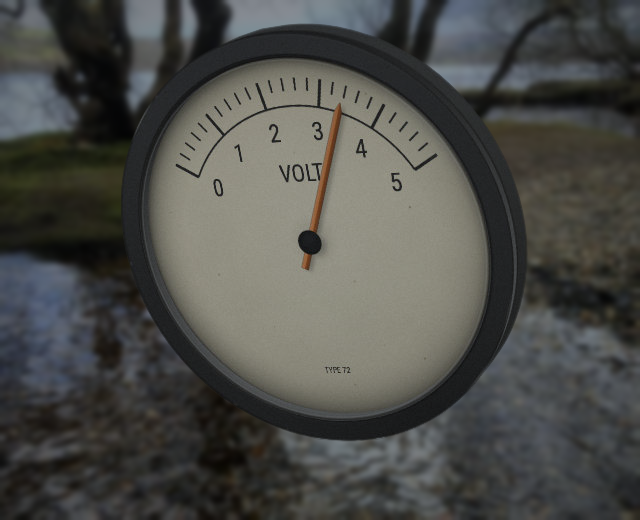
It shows 3.4,V
